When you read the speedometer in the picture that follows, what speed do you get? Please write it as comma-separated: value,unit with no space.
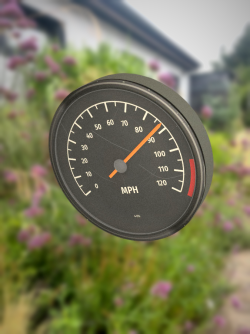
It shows 87.5,mph
